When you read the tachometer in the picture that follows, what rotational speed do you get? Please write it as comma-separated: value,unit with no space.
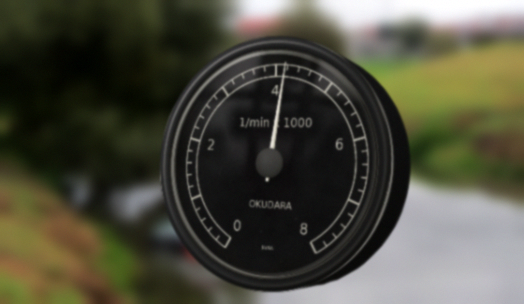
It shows 4200,rpm
